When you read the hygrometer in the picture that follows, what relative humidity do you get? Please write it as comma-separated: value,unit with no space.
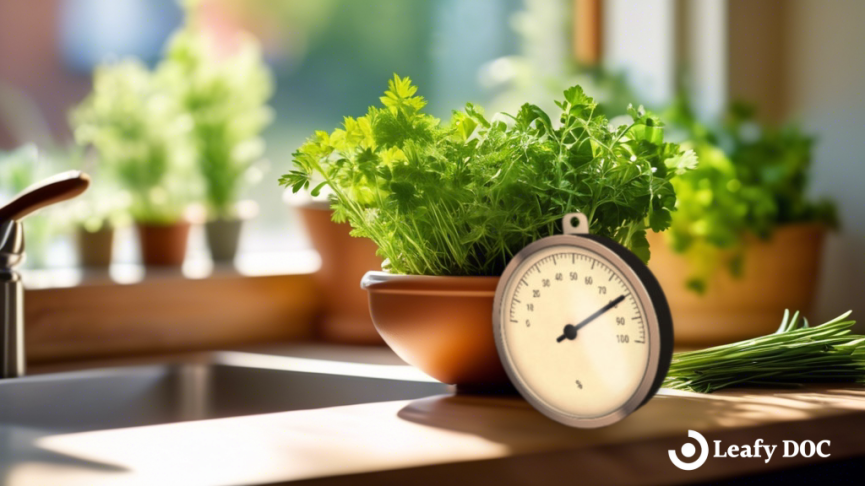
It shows 80,%
